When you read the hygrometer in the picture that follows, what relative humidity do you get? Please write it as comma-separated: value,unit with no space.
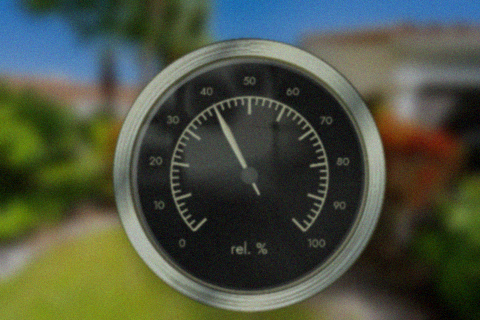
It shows 40,%
